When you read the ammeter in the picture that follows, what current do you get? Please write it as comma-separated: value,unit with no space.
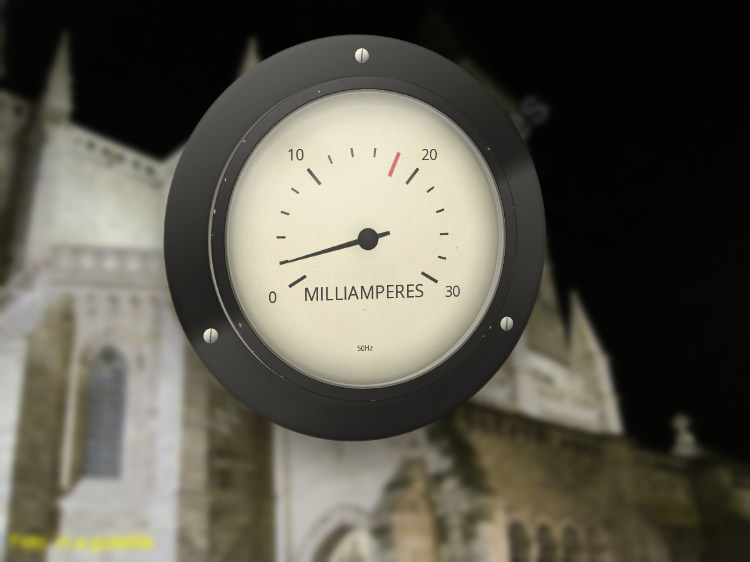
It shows 2,mA
